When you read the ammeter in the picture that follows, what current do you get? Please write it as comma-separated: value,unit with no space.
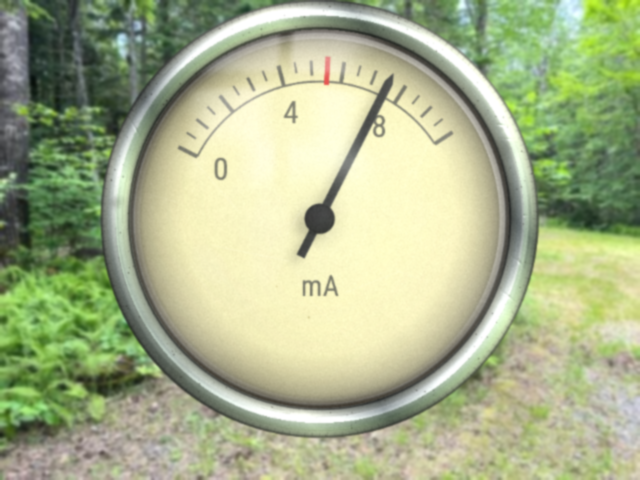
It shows 7.5,mA
